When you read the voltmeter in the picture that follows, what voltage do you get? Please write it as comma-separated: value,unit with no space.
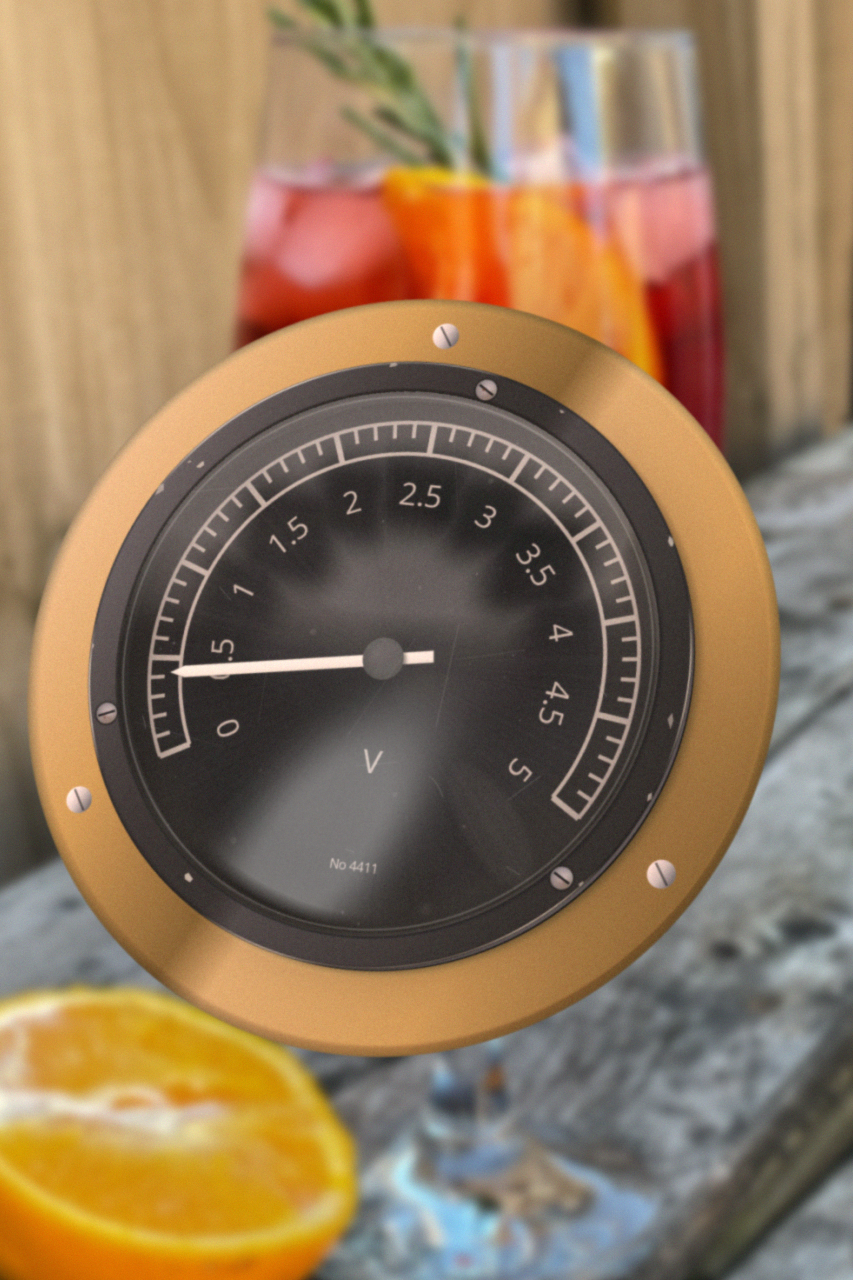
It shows 0.4,V
